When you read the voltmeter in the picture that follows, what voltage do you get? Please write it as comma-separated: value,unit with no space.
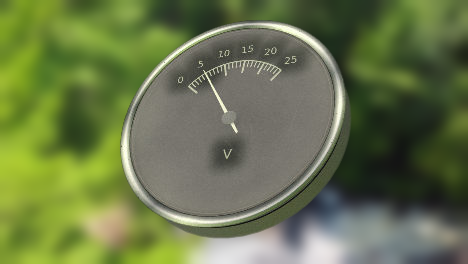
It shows 5,V
